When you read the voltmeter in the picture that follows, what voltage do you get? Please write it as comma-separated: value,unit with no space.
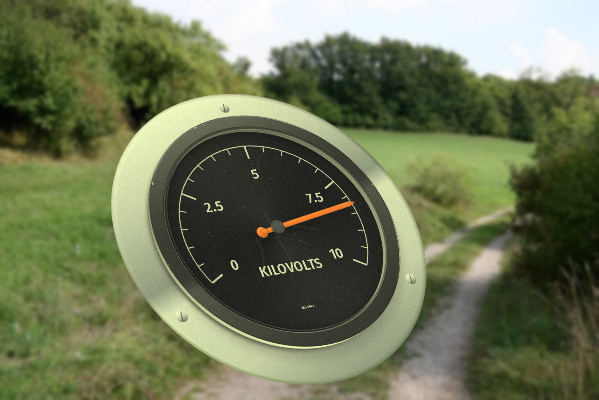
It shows 8.25,kV
